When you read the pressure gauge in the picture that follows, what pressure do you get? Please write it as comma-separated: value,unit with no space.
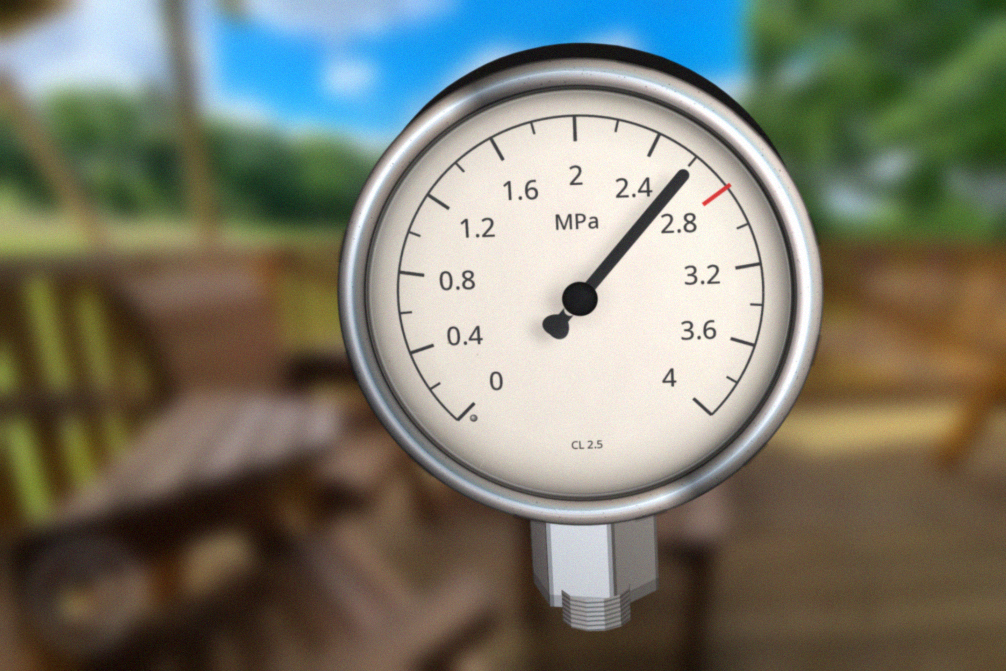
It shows 2.6,MPa
